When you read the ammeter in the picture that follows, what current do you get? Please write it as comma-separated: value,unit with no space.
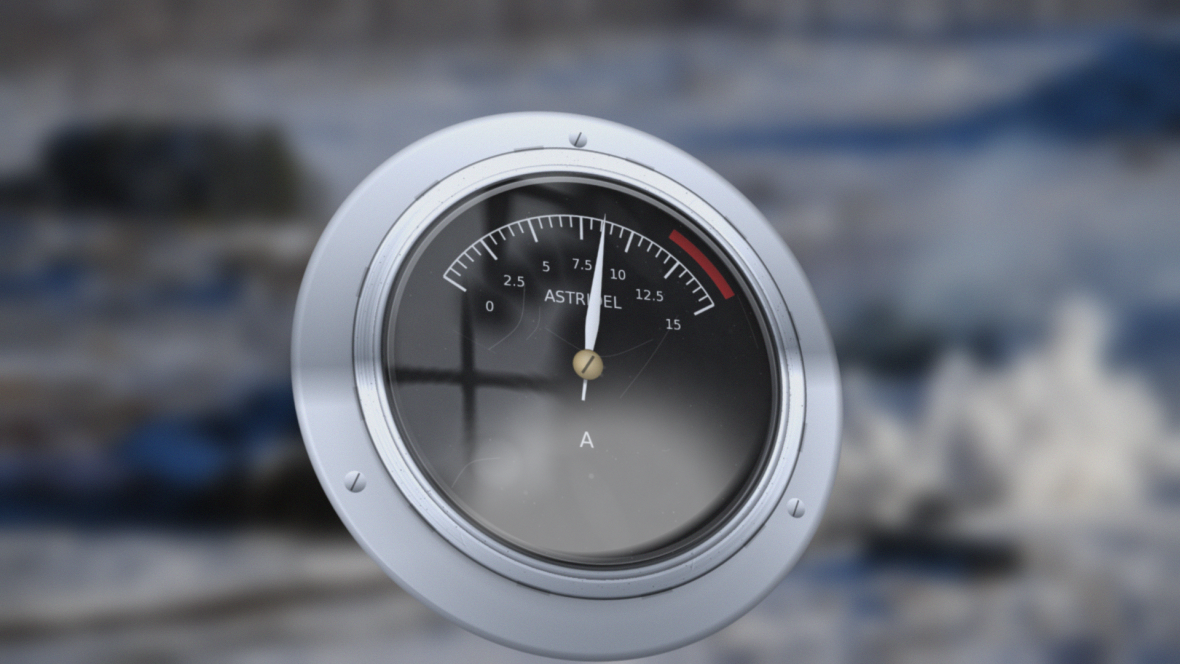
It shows 8.5,A
